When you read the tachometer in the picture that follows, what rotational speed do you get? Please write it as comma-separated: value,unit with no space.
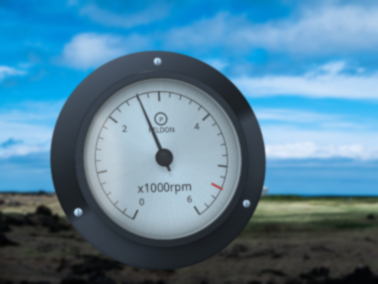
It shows 2600,rpm
